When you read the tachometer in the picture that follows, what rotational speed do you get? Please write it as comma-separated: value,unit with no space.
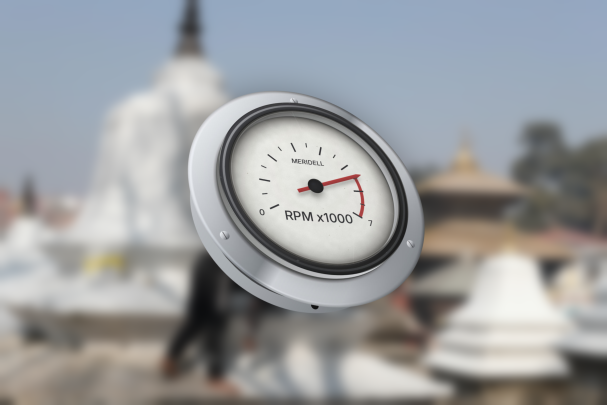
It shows 5500,rpm
